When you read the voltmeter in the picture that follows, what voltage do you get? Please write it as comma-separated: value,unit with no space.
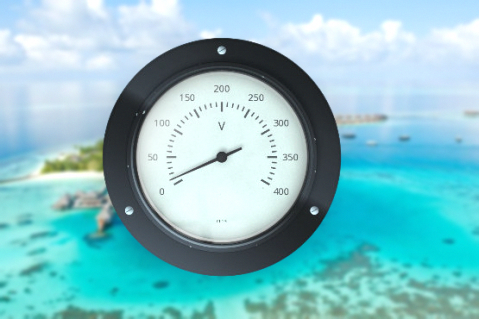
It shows 10,V
